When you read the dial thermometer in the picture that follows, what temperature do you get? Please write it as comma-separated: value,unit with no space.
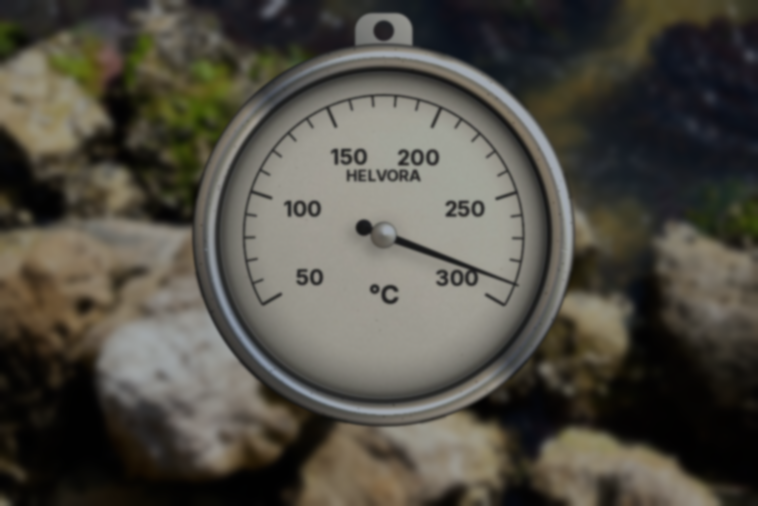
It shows 290,°C
